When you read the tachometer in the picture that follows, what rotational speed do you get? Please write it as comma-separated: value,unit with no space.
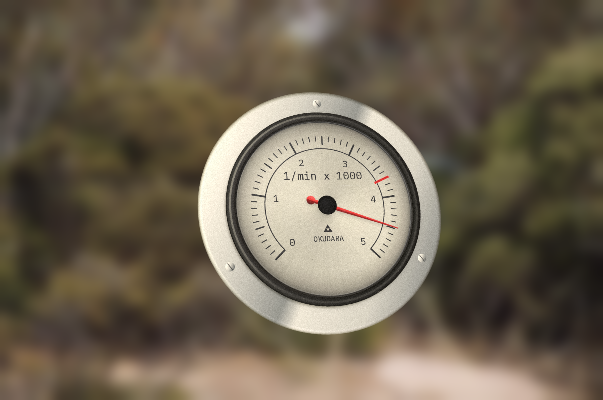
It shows 4500,rpm
